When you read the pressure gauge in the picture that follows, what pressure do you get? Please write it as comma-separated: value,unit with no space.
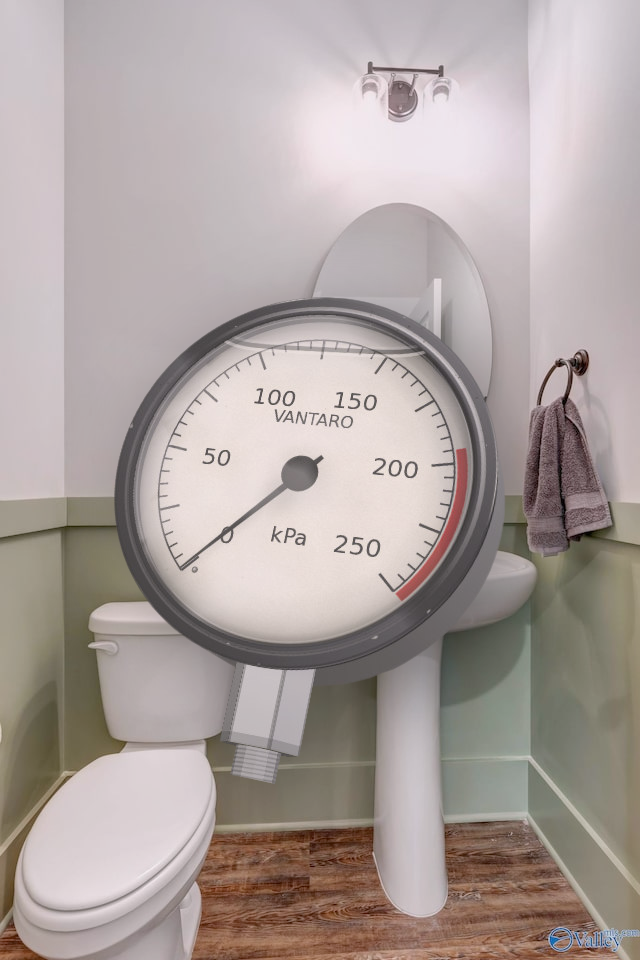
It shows 0,kPa
